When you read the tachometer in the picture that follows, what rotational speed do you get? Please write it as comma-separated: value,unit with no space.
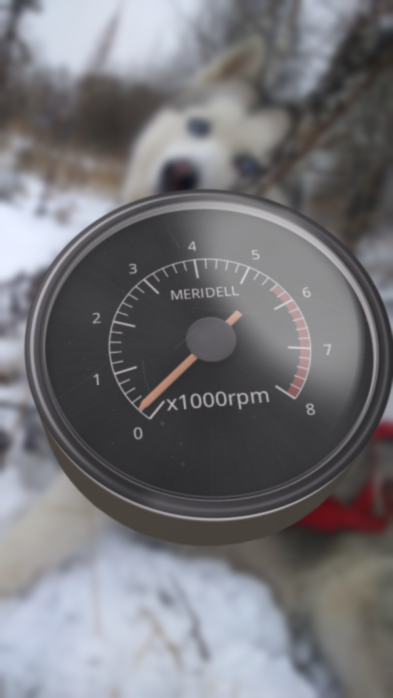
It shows 200,rpm
